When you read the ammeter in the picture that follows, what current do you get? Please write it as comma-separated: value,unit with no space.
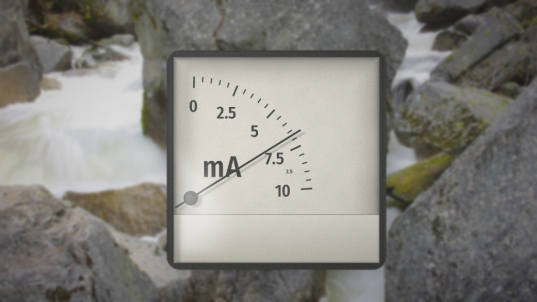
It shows 6.75,mA
